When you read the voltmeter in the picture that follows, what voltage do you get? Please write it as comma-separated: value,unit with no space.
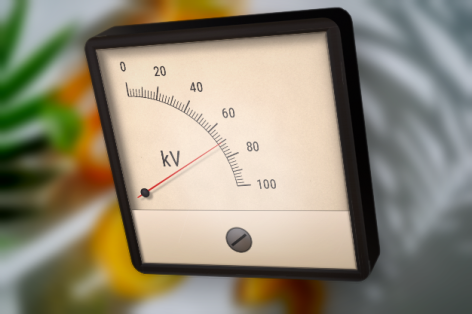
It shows 70,kV
